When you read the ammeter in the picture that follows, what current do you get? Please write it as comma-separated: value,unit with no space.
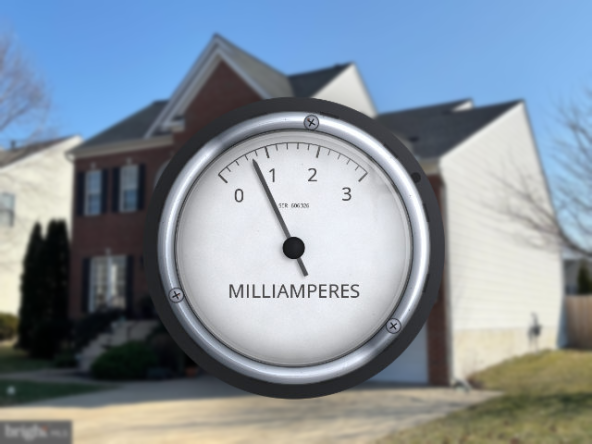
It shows 0.7,mA
